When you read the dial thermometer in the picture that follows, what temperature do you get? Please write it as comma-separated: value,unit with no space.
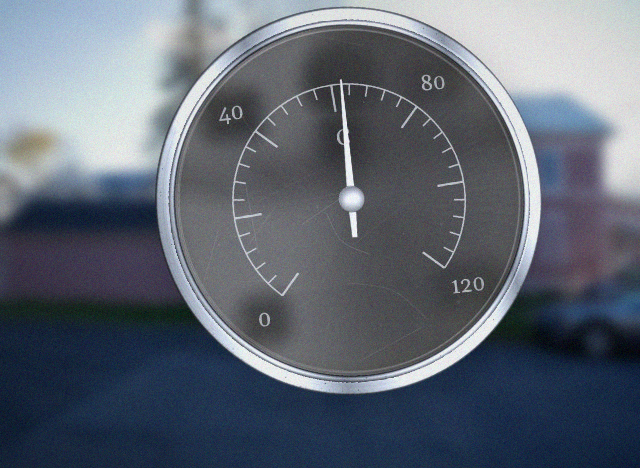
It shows 62,°C
